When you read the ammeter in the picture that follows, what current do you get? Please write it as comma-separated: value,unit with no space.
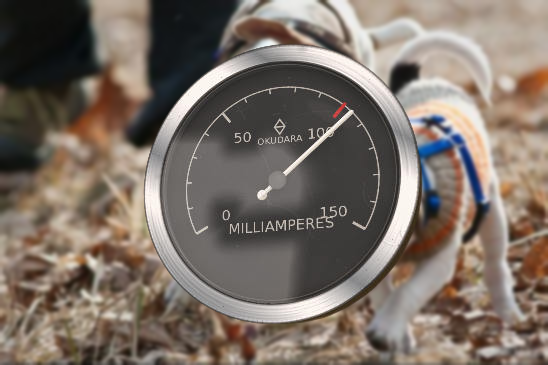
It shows 105,mA
